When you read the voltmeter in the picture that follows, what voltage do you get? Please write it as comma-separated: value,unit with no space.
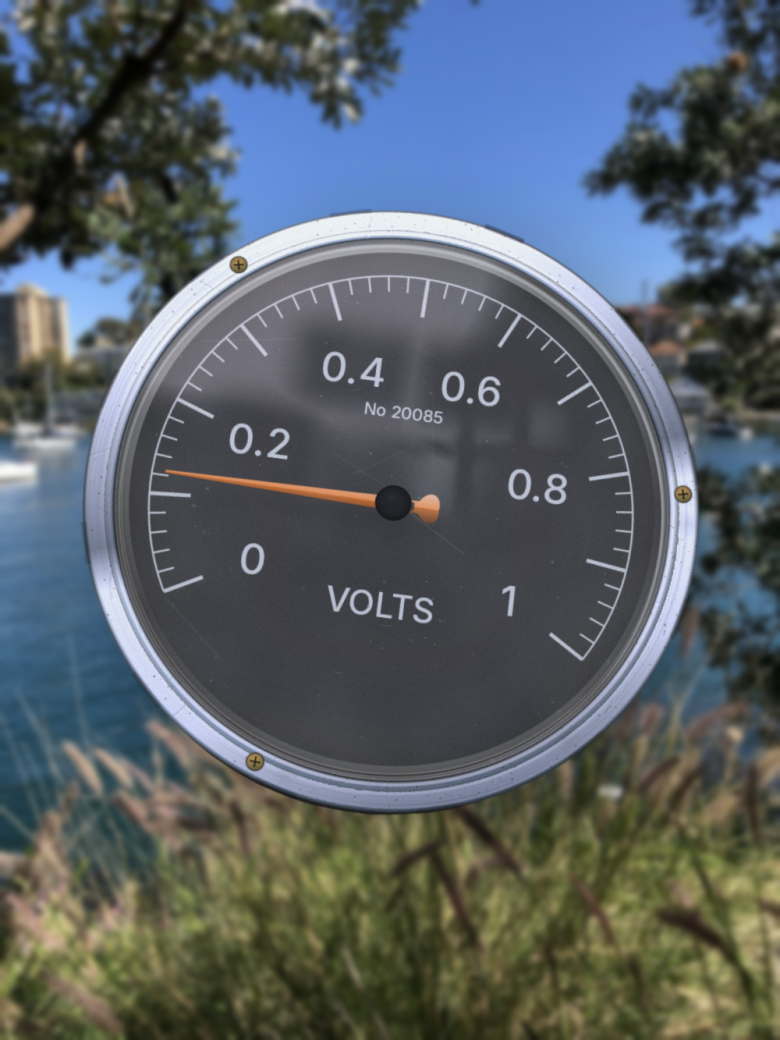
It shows 0.12,V
